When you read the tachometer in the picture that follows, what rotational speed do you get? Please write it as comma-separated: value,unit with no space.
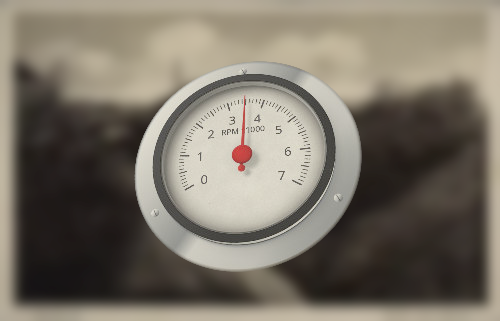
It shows 3500,rpm
